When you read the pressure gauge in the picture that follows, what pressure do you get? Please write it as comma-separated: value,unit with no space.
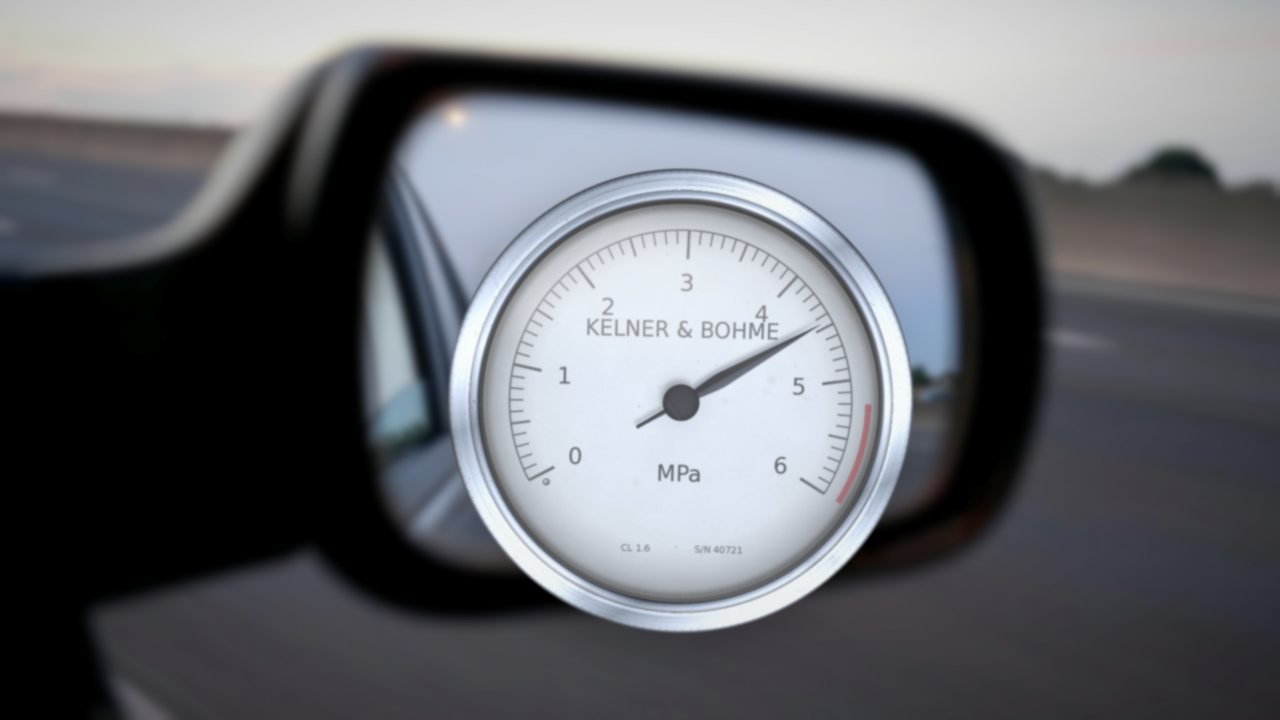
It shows 4.45,MPa
